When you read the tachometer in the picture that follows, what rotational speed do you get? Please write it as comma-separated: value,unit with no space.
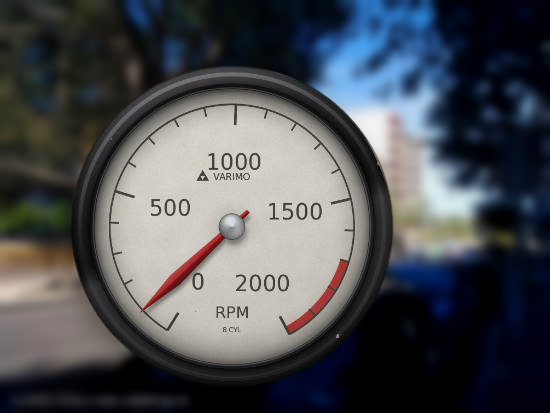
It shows 100,rpm
